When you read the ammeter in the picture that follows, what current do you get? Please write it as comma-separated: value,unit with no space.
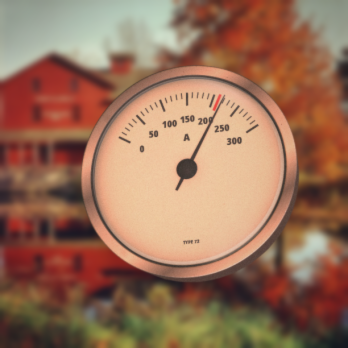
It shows 220,A
